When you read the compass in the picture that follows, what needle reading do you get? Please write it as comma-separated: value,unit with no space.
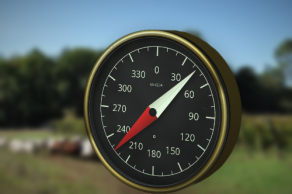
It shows 225,°
